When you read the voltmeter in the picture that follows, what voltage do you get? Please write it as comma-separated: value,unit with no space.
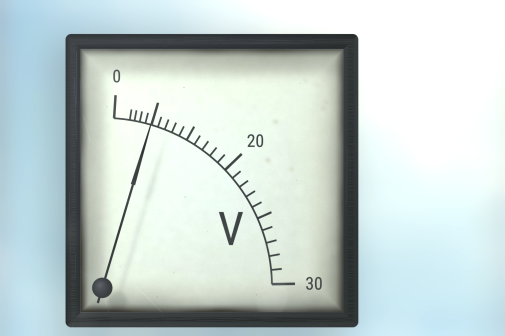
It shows 10,V
